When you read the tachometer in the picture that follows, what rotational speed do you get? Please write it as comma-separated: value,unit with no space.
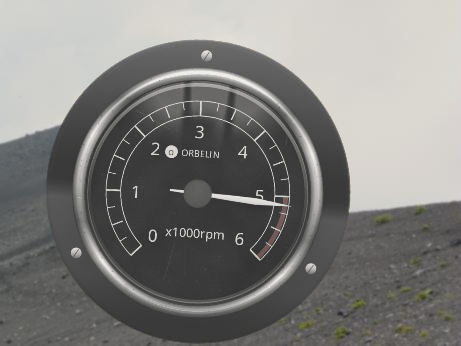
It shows 5125,rpm
